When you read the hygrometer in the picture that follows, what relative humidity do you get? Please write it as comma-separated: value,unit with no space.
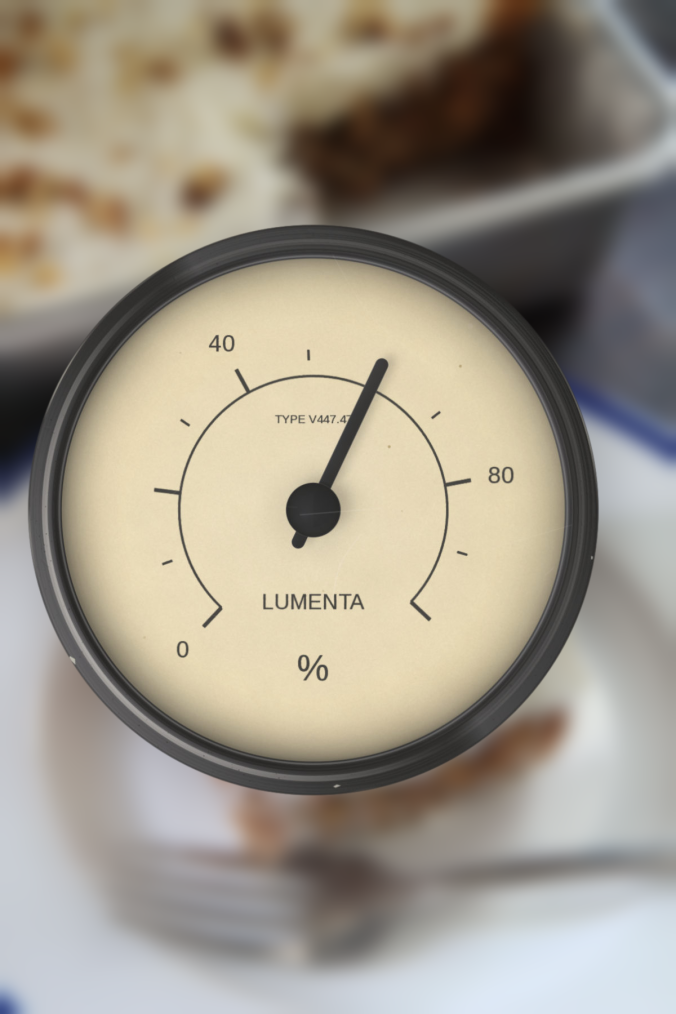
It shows 60,%
